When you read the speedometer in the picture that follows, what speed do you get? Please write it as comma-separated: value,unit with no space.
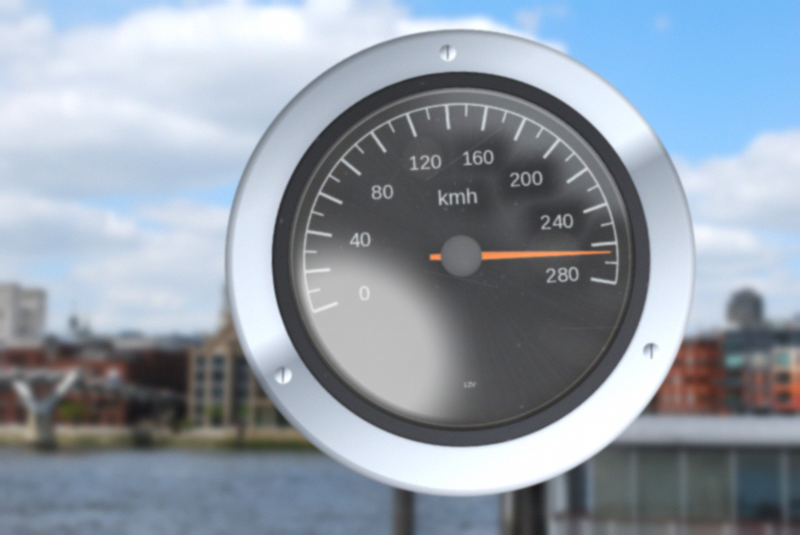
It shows 265,km/h
